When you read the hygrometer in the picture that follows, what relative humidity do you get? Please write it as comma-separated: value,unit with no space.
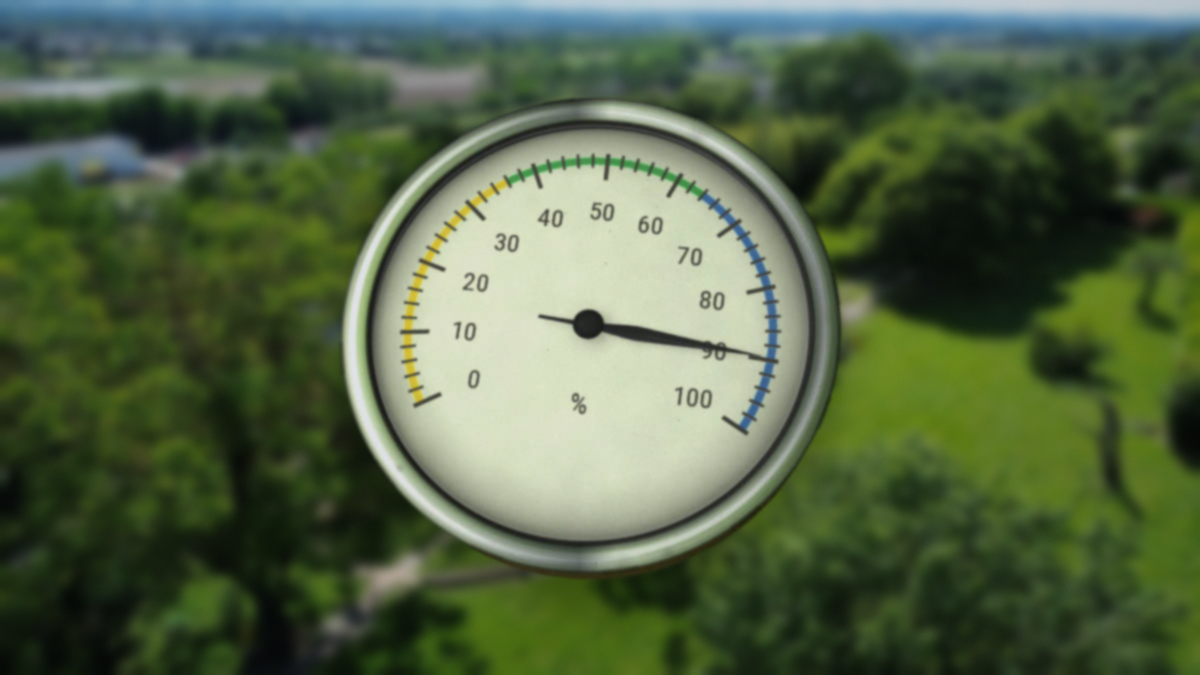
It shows 90,%
